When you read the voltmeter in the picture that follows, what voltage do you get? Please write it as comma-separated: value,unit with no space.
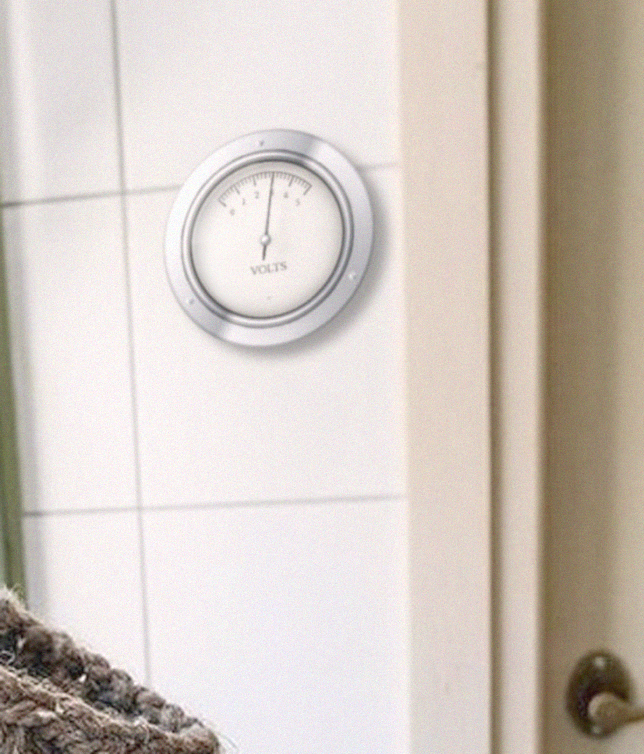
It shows 3,V
